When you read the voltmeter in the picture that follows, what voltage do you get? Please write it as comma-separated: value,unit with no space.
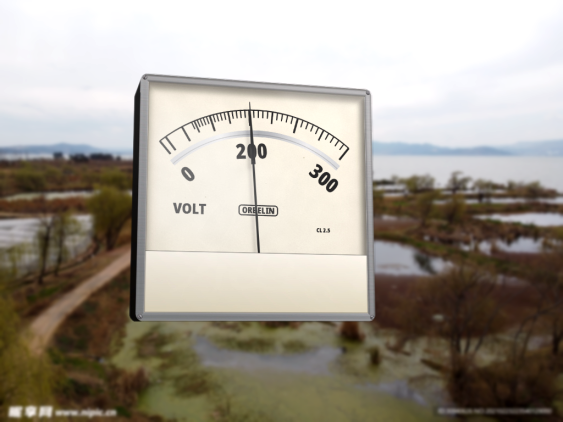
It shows 200,V
